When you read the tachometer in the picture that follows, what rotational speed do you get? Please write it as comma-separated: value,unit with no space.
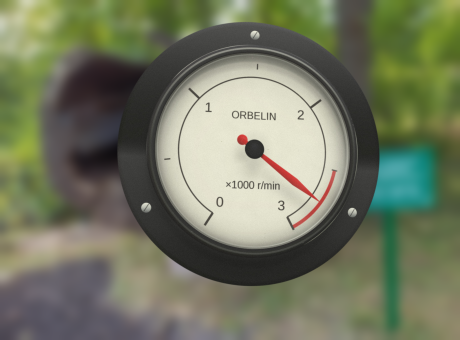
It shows 2750,rpm
